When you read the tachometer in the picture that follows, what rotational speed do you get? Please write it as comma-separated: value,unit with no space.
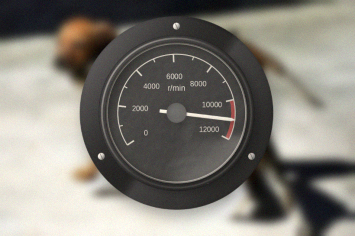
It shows 11000,rpm
